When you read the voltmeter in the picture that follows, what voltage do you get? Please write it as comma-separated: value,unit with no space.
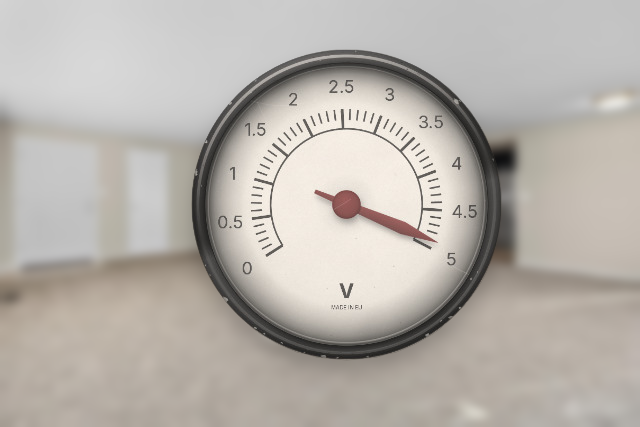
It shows 4.9,V
